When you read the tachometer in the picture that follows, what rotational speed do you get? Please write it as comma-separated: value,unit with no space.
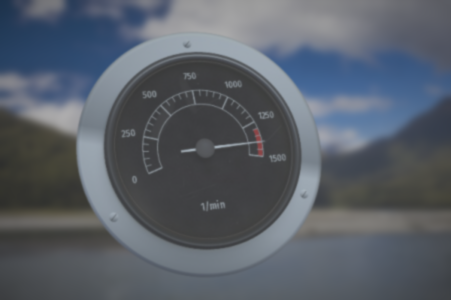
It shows 1400,rpm
